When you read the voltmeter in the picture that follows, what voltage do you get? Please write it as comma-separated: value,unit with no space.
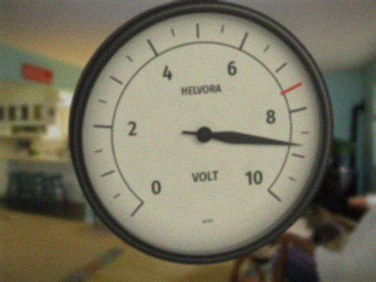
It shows 8.75,V
